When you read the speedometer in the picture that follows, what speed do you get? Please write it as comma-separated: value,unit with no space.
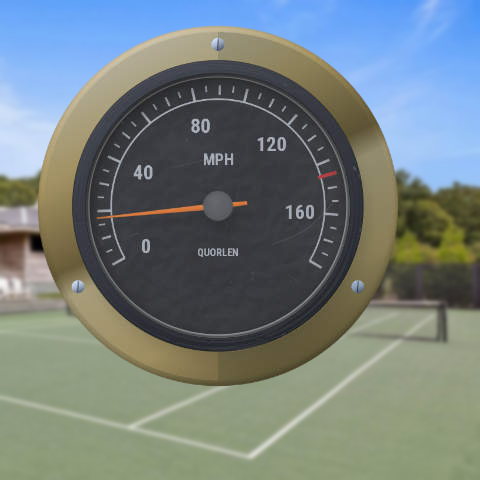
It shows 17.5,mph
